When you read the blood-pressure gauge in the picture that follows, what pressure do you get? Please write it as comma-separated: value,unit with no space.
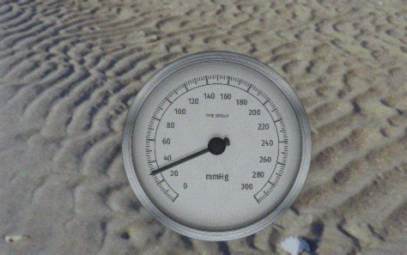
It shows 30,mmHg
